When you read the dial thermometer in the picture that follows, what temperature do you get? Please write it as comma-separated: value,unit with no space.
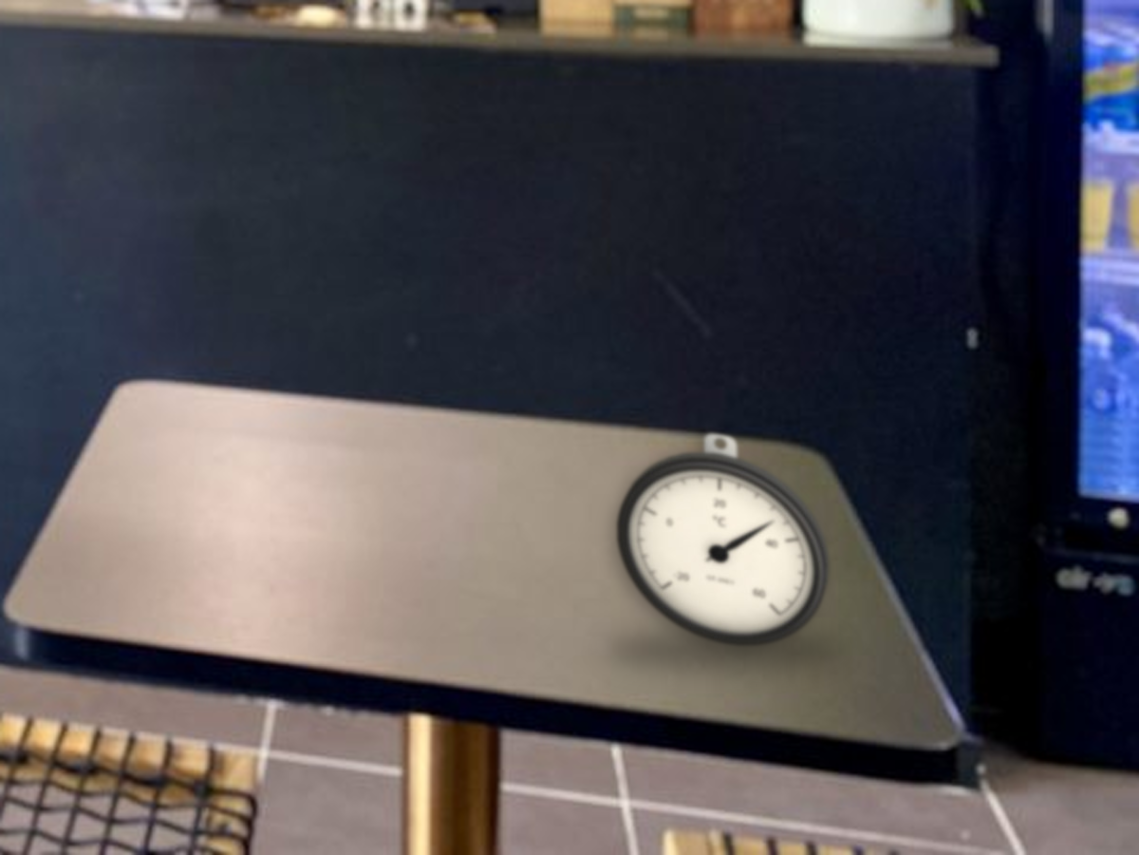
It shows 34,°C
